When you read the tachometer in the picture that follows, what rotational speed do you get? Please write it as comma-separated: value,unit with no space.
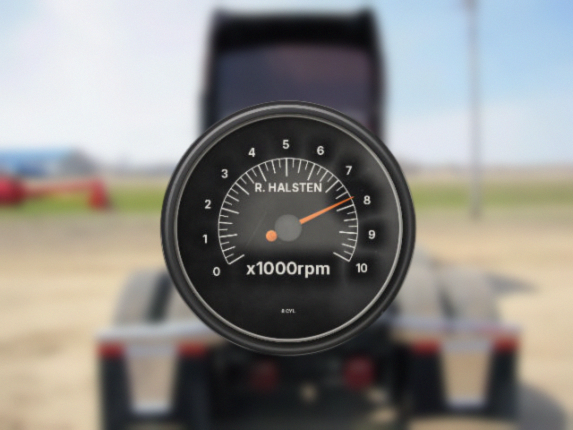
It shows 7750,rpm
